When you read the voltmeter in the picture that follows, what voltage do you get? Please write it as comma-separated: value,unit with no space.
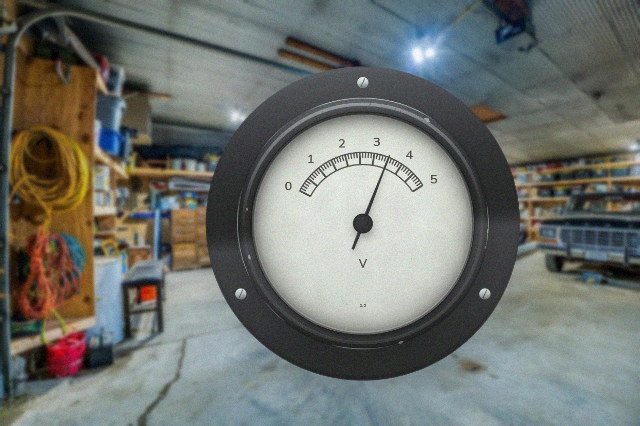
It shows 3.5,V
